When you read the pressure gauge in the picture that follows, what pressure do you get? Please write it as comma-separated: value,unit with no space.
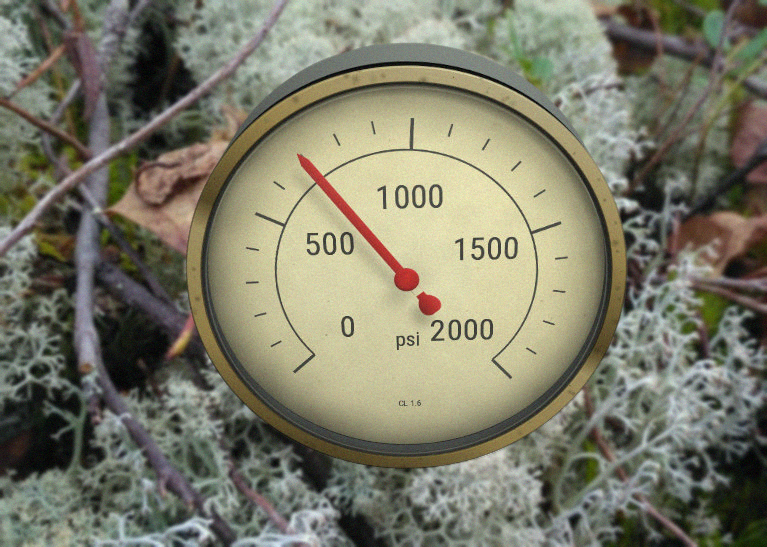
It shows 700,psi
